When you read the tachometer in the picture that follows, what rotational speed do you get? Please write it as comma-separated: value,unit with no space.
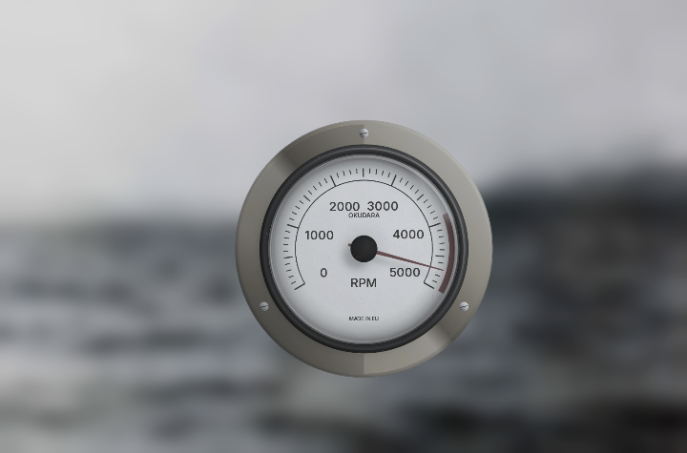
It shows 4700,rpm
